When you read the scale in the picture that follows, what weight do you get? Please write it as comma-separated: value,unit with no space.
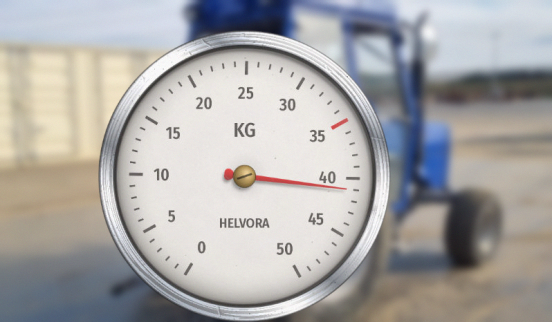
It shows 41,kg
